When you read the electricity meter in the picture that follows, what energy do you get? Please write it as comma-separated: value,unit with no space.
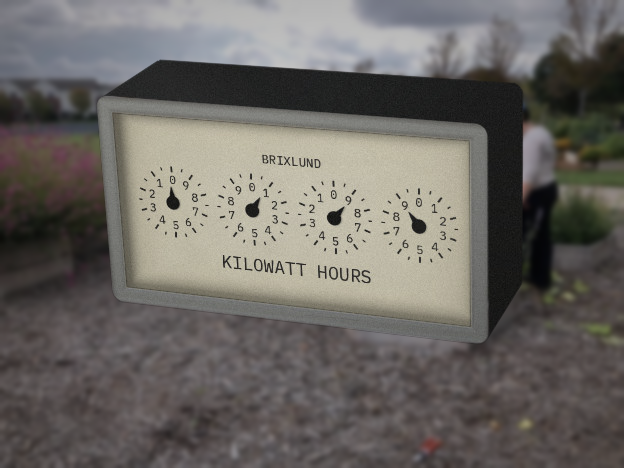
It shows 89,kWh
